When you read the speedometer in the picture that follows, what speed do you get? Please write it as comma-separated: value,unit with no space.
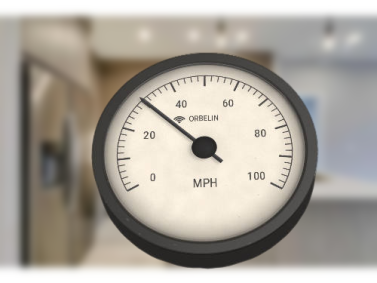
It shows 30,mph
